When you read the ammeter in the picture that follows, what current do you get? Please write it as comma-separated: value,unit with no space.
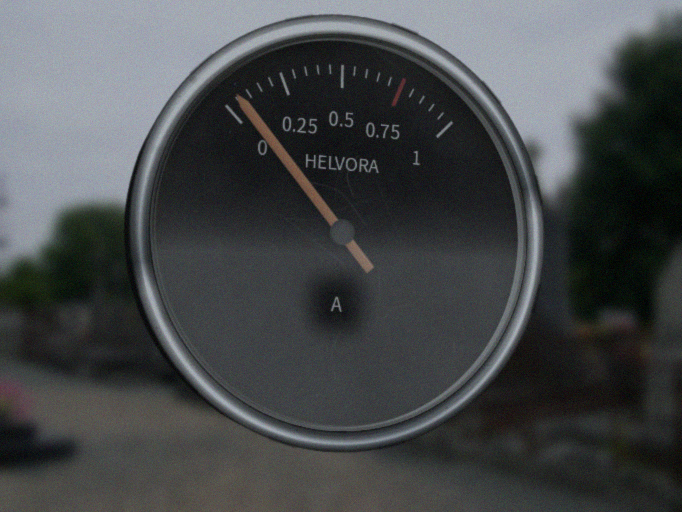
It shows 0.05,A
